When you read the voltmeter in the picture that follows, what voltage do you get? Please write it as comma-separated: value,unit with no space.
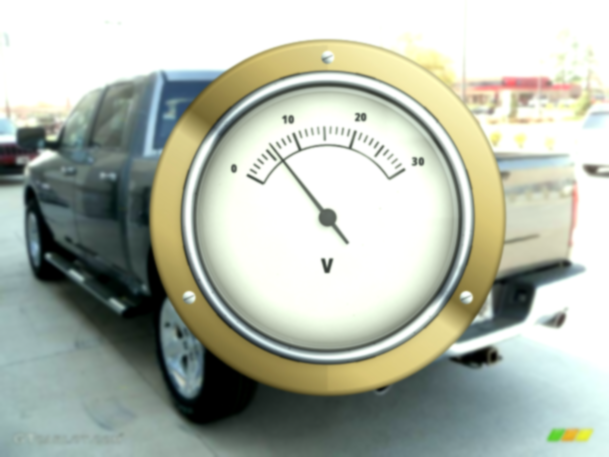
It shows 6,V
